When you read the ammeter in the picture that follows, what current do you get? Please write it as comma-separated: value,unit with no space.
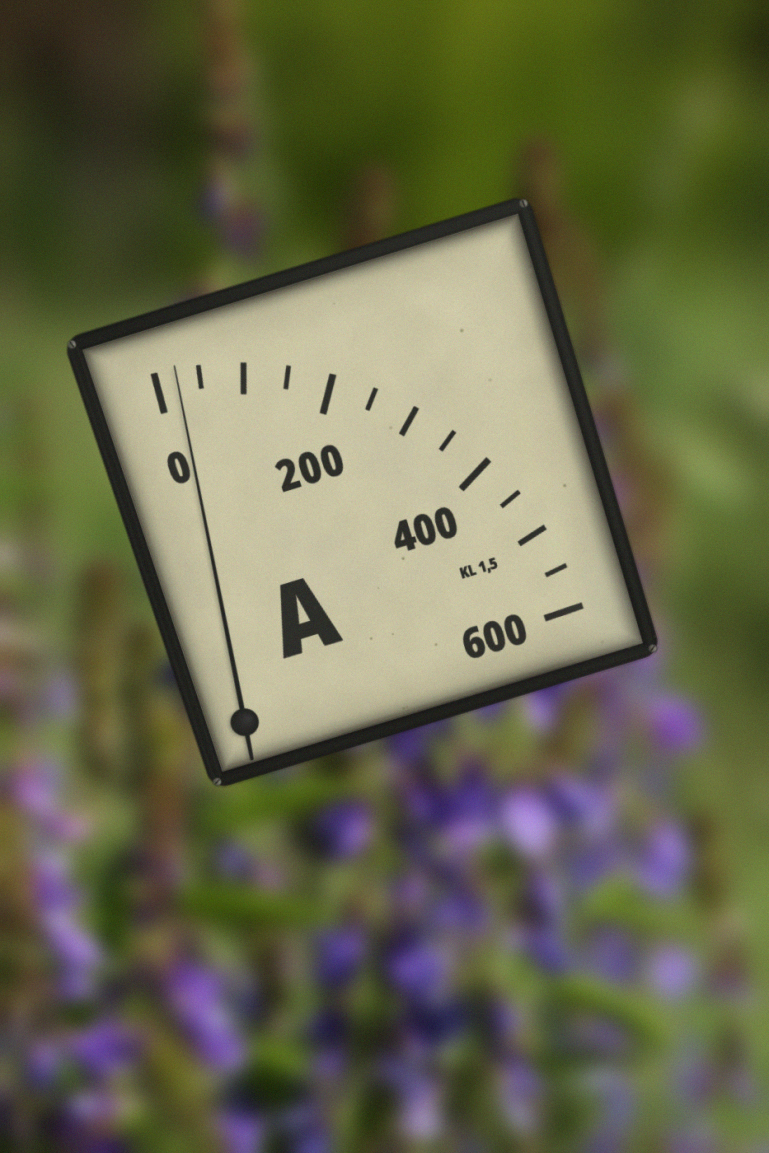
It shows 25,A
